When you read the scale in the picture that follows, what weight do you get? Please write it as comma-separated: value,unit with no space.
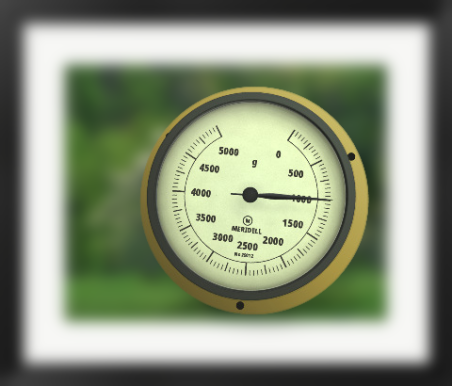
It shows 1000,g
